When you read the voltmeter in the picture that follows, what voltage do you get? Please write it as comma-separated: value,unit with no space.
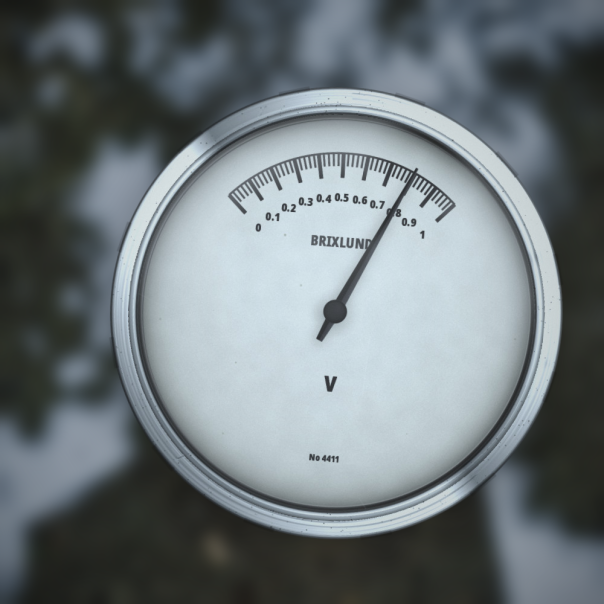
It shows 0.8,V
